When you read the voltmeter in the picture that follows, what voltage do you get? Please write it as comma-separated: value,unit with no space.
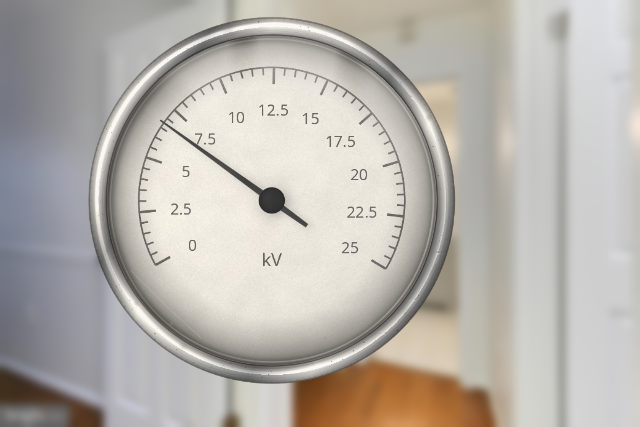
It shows 6.75,kV
